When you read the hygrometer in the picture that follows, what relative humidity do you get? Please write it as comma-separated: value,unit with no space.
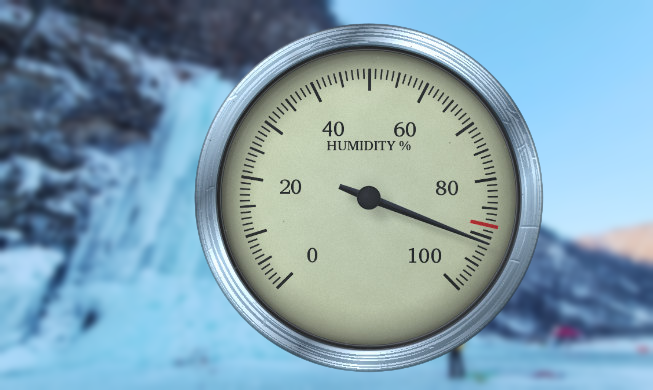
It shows 91,%
